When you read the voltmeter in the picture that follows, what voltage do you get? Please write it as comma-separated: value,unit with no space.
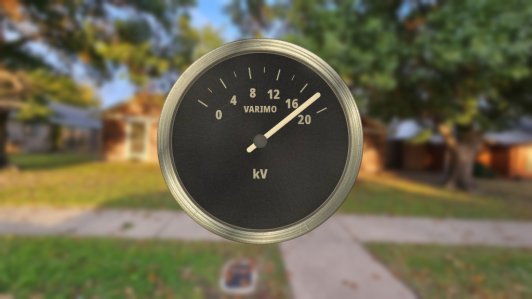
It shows 18,kV
